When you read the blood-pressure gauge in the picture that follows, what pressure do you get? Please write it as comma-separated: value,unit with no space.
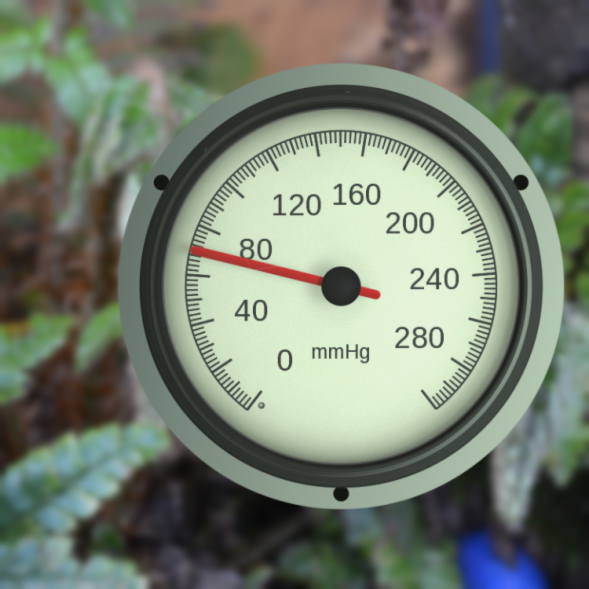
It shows 70,mmHg
